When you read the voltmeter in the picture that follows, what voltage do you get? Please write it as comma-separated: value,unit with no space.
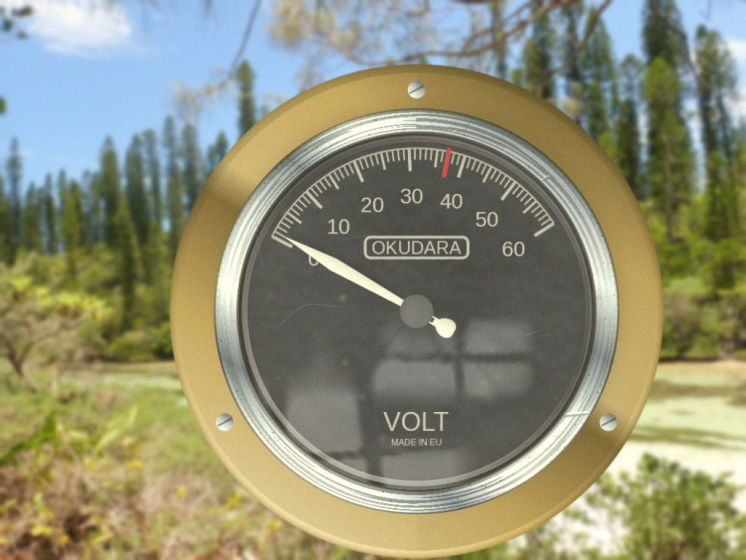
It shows 1,V
